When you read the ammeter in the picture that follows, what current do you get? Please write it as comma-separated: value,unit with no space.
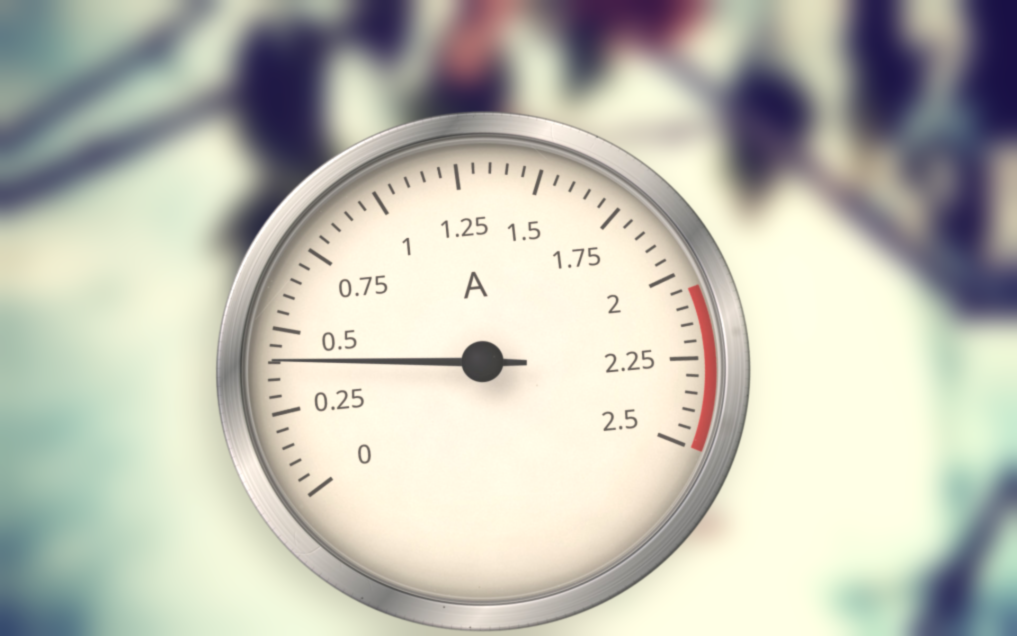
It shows 0.4,A
